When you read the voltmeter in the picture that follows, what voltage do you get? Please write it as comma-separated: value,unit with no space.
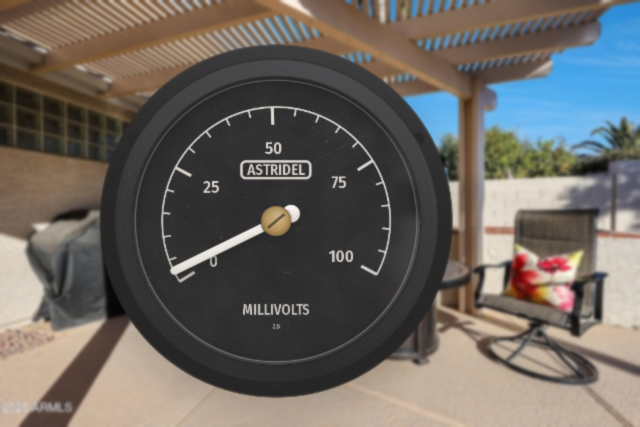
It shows 2.5,mV
